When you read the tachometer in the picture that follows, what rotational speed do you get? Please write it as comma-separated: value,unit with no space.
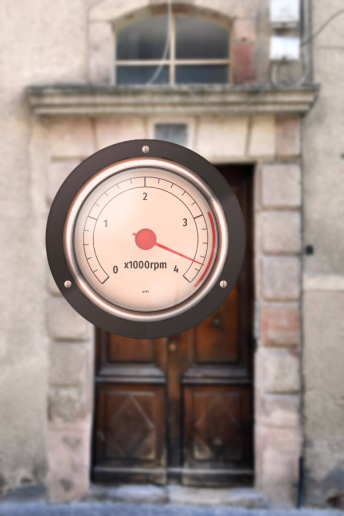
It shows 3700,rpm
